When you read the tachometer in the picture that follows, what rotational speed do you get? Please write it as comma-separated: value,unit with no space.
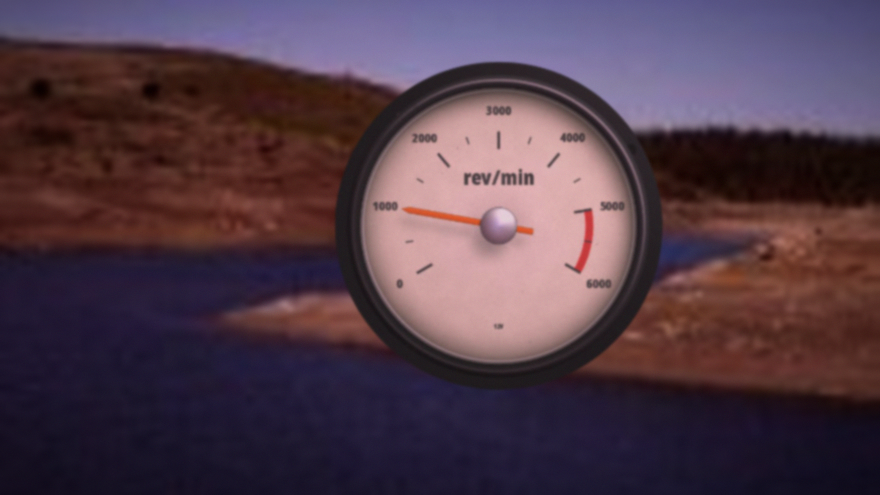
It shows 1000,rpm
